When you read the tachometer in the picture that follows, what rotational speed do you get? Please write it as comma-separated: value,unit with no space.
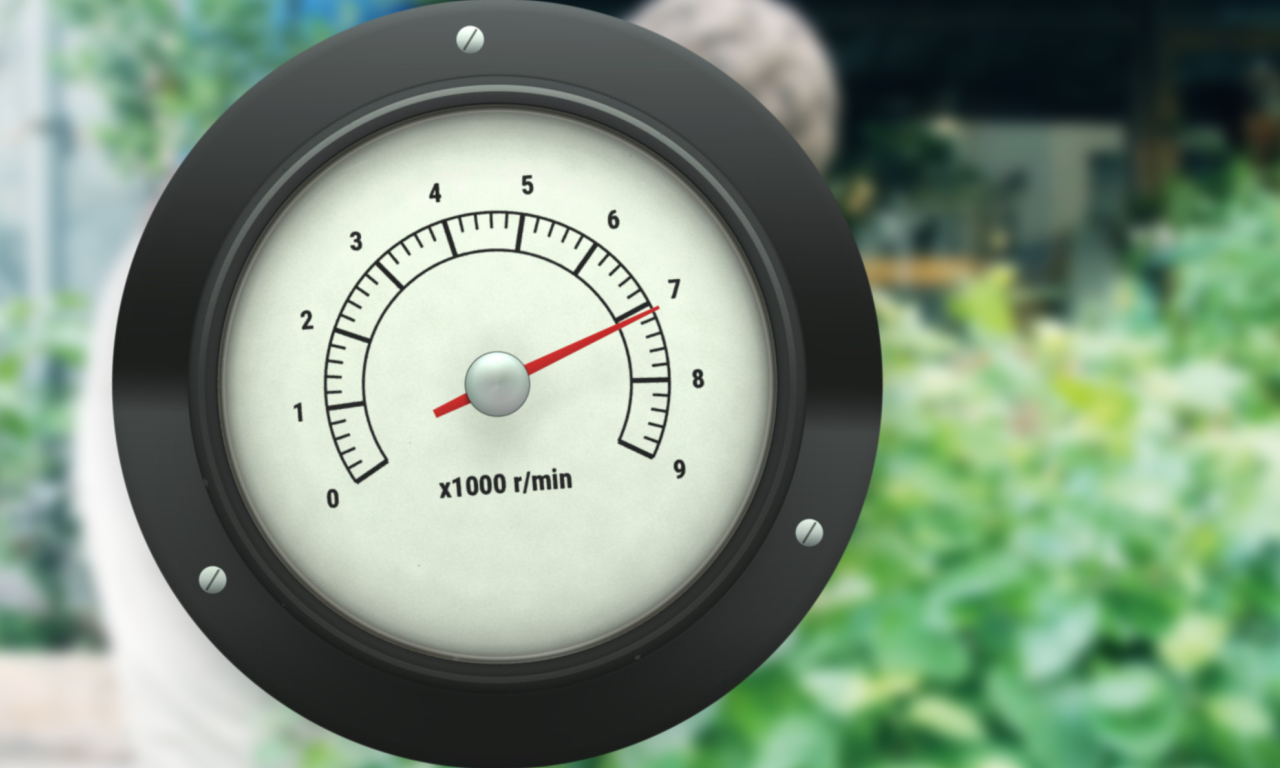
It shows 7100,rpm
